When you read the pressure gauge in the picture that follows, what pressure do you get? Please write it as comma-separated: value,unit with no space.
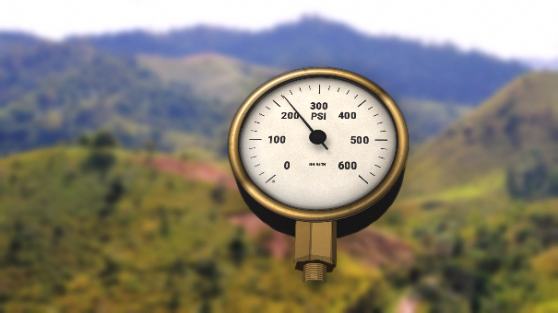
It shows 220,psi
